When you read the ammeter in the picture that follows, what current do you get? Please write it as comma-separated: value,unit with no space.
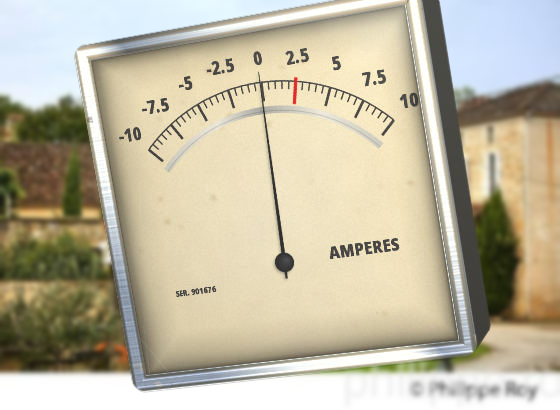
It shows 0,A
